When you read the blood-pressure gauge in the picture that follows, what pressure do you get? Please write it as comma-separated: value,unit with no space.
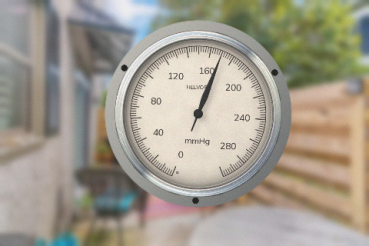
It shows 170,mmHg
